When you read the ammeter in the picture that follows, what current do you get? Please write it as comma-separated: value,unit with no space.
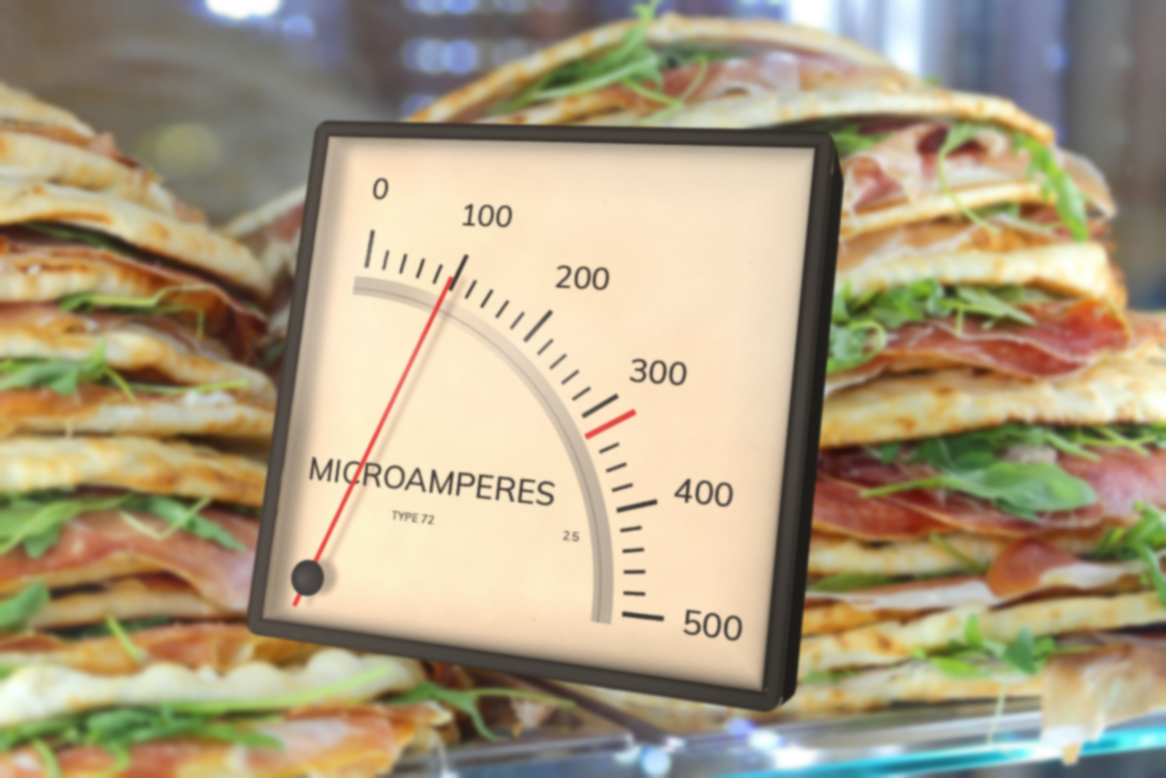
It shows 100,µA
